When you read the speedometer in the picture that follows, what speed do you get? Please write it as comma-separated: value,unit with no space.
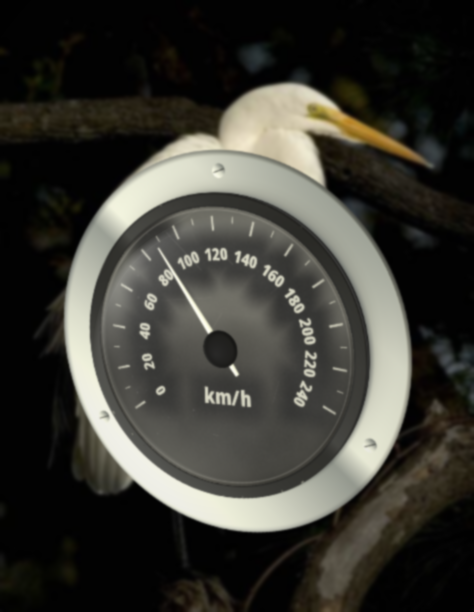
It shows 90,km/h
